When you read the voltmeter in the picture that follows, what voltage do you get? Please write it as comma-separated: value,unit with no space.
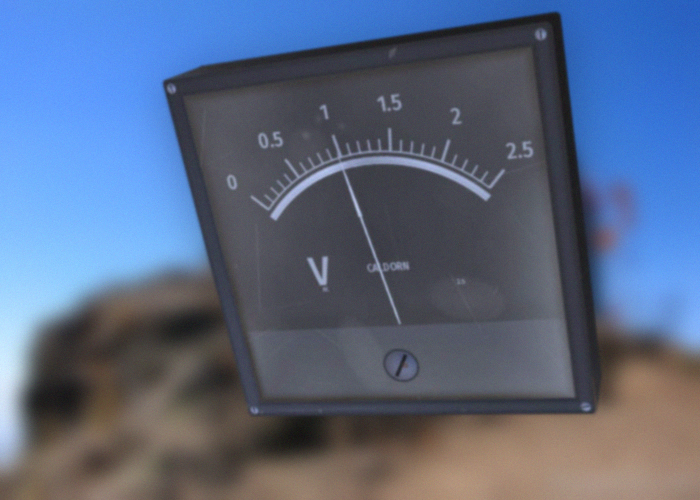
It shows 1,V
